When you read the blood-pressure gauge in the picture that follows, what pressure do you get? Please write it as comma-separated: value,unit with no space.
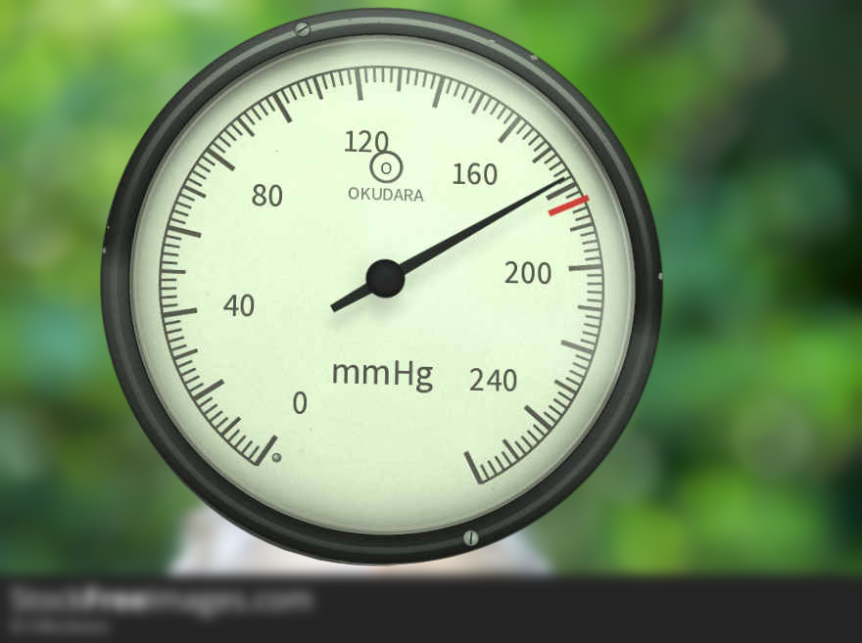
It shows 178,mmHg
